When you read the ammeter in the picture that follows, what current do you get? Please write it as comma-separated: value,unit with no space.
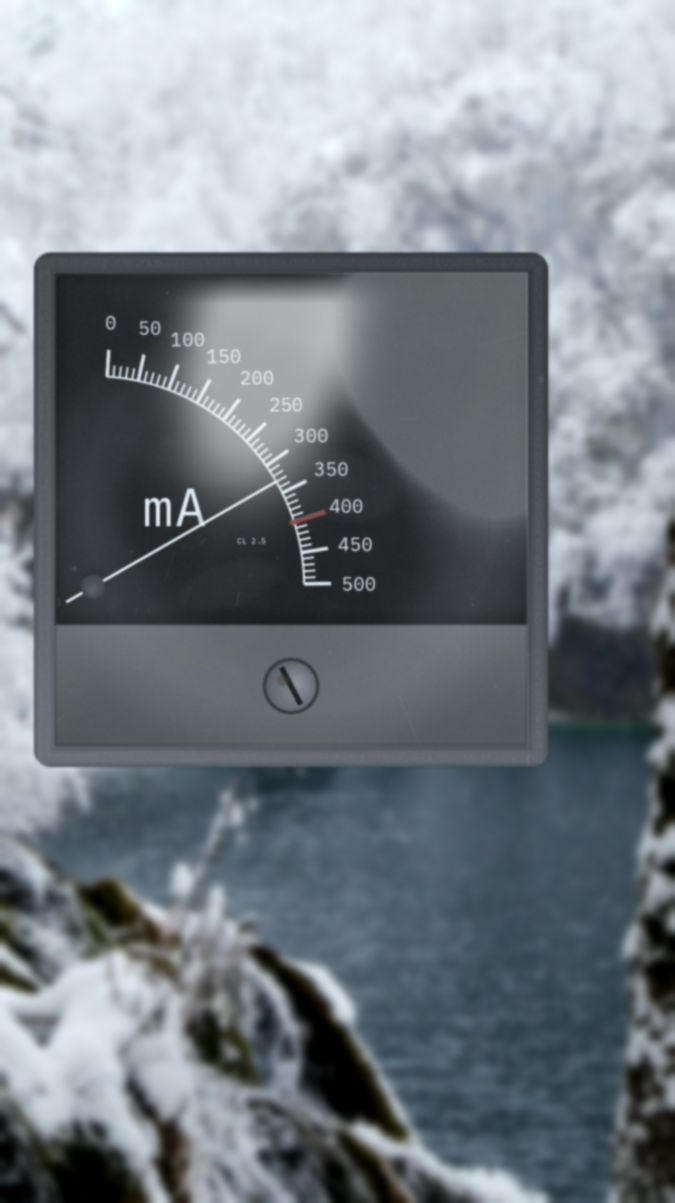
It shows 330,mA
